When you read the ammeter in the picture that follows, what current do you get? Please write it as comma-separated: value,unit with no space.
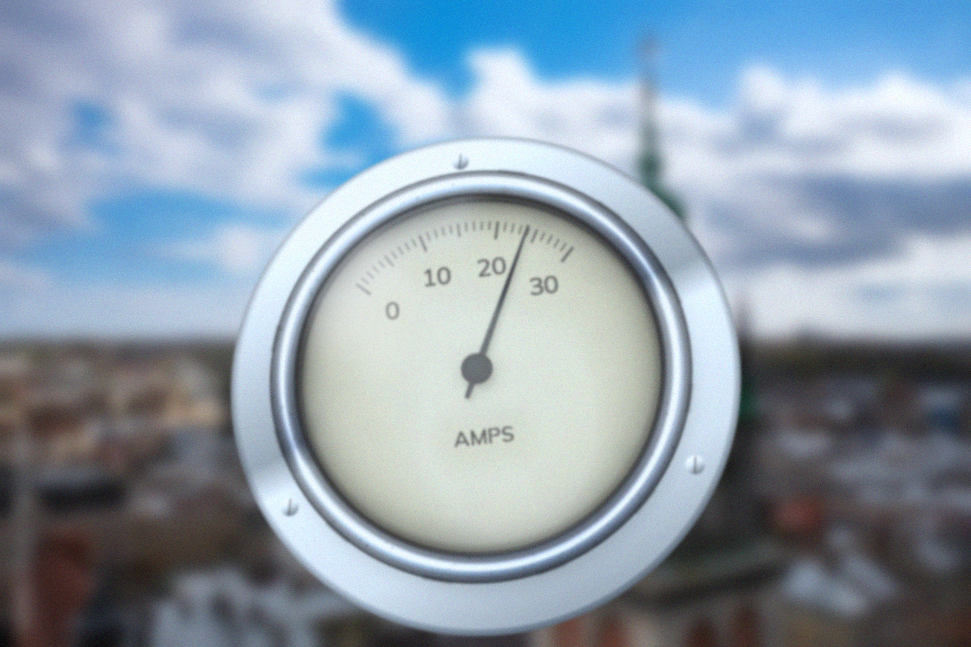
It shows 24,A
